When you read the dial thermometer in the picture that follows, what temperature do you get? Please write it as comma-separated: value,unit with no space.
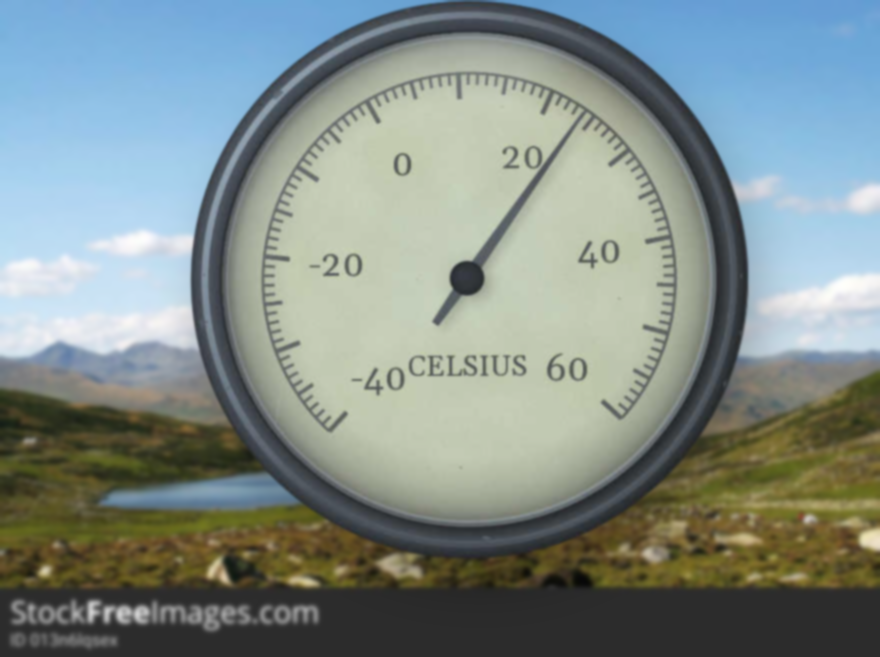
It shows 24,°C
